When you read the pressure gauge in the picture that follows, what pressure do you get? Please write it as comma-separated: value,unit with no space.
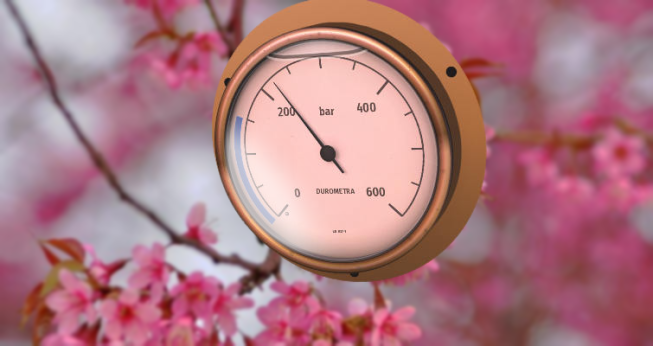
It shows 225,bar
